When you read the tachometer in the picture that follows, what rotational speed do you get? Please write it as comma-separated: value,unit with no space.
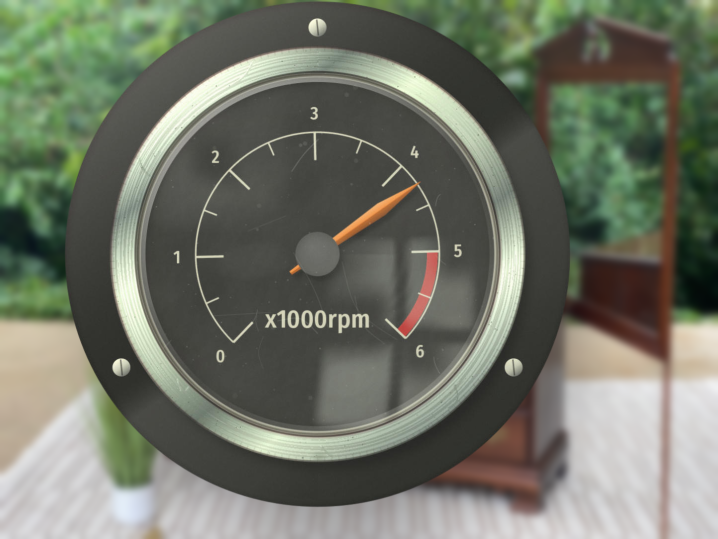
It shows 4250,rpm
